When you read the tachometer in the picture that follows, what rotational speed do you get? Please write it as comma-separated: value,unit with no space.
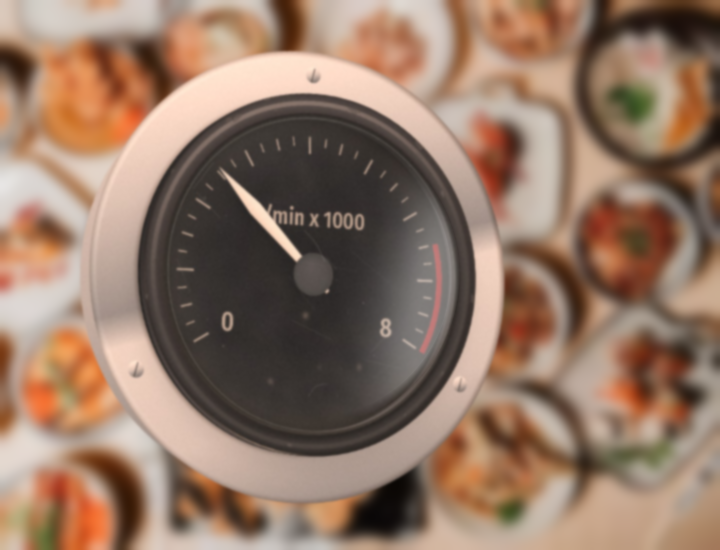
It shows 2500,rpm
